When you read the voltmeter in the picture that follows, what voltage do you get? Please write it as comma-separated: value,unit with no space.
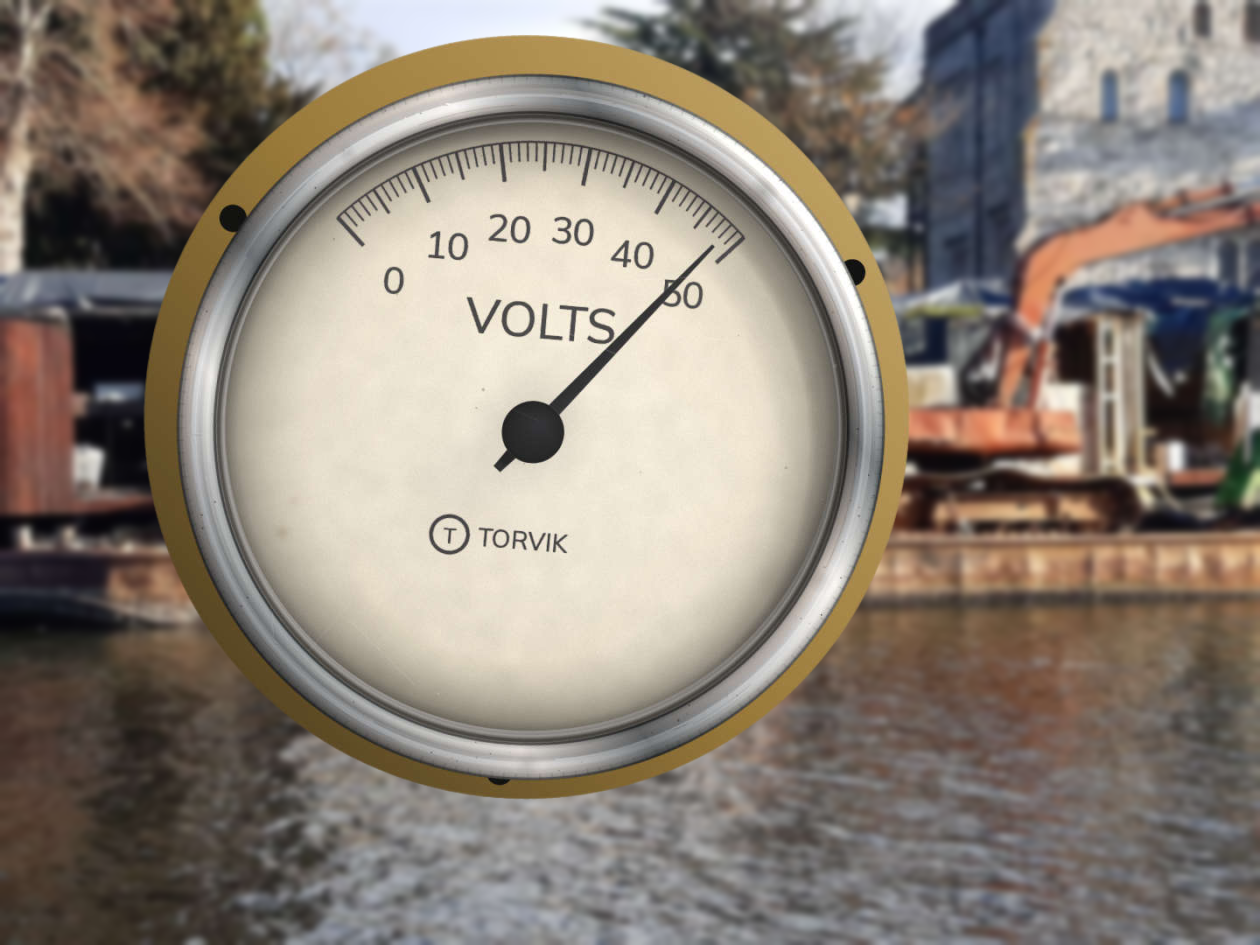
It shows 48,V
